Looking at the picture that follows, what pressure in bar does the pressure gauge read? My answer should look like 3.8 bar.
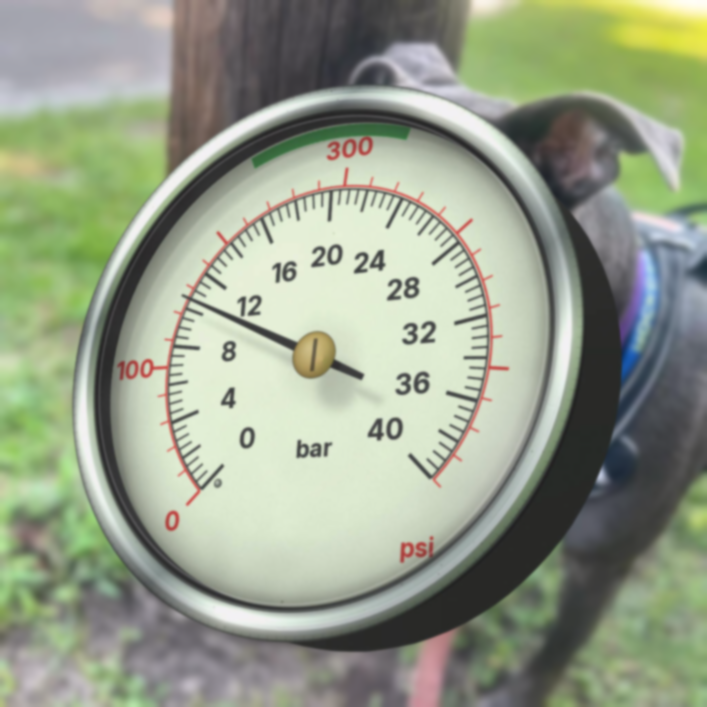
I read 10.5 bar
